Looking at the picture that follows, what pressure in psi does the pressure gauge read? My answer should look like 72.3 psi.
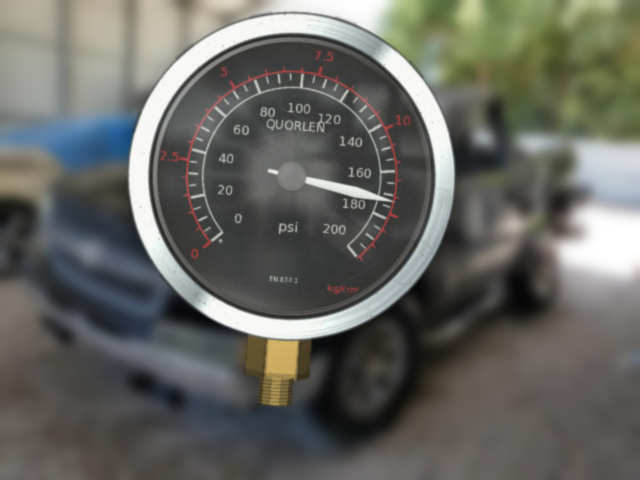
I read 172.5 psi
